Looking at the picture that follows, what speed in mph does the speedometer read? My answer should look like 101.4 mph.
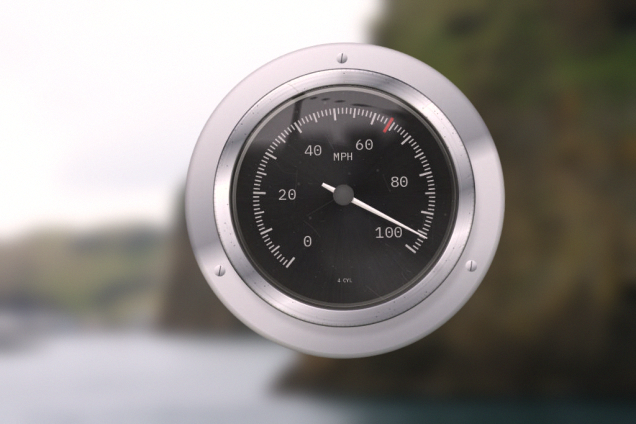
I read 96 mph
